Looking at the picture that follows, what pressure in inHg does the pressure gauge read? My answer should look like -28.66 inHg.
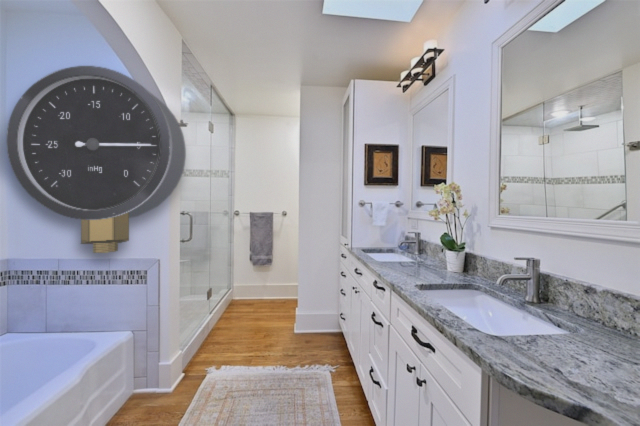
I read -5 inHg
